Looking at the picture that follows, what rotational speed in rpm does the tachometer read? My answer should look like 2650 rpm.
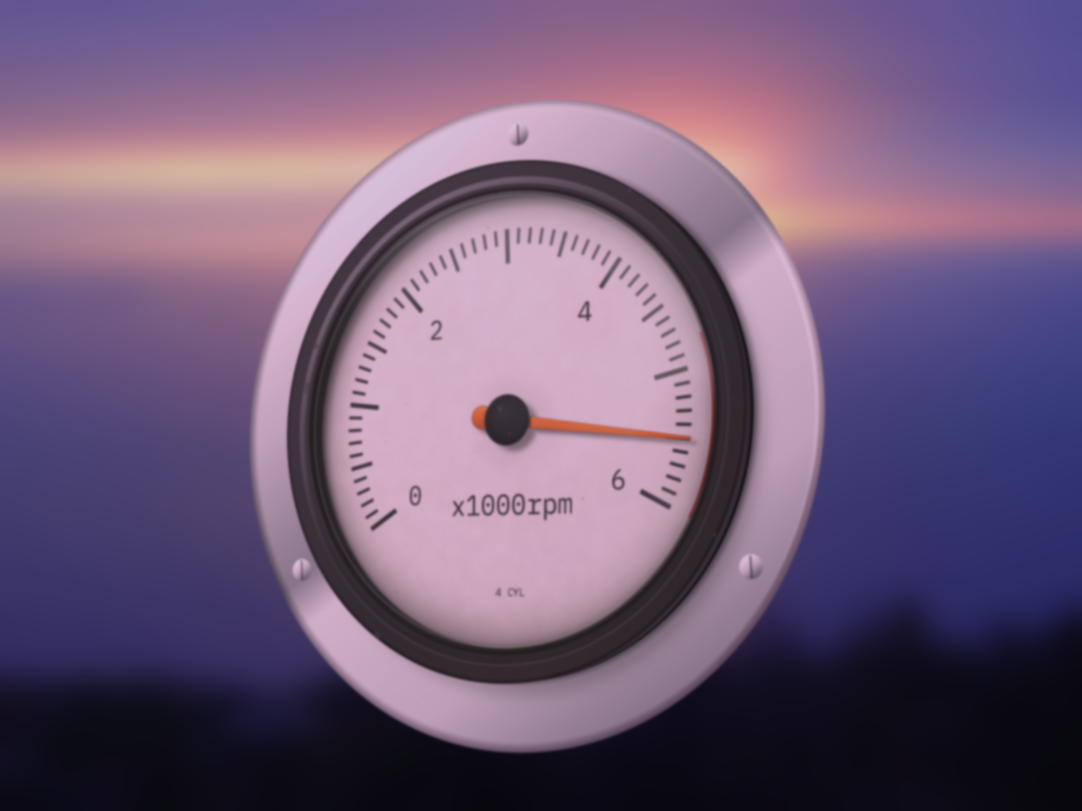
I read 5500 rpm
